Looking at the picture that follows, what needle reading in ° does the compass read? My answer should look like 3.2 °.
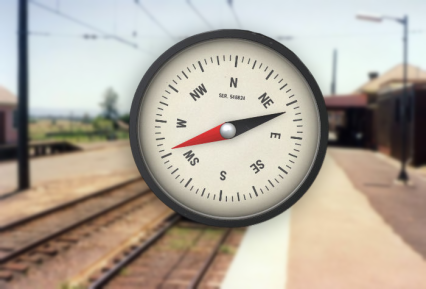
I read 245 °
